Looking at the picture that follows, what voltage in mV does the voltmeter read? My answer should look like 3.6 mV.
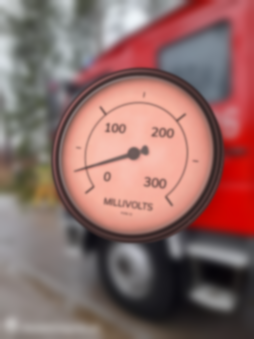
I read 25 mV
